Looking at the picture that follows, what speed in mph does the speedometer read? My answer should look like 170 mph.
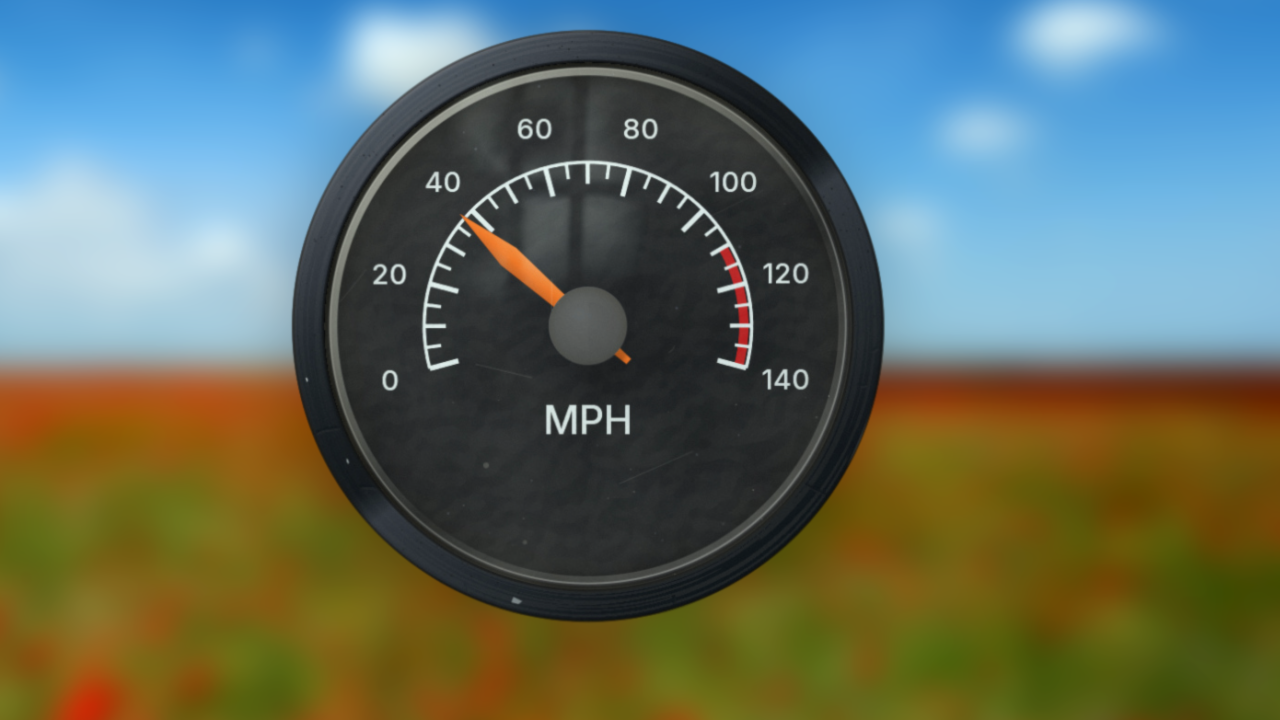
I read 37.5 mph
